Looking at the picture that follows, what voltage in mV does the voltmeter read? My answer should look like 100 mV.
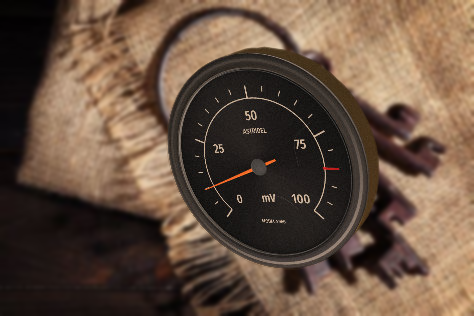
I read 10 mV
